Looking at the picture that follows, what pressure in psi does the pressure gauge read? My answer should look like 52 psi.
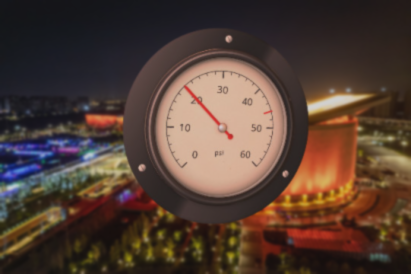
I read 20 psi
